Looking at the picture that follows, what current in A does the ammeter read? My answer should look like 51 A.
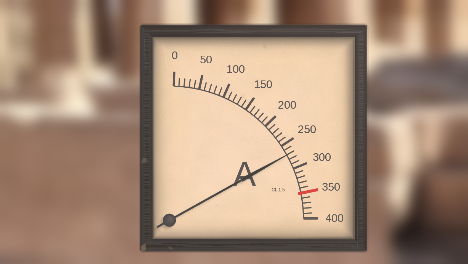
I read 270 A
